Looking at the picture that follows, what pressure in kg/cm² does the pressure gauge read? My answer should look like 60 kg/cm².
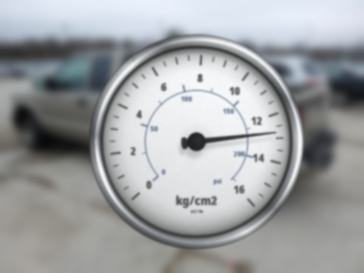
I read 12.75 kg/cm²
